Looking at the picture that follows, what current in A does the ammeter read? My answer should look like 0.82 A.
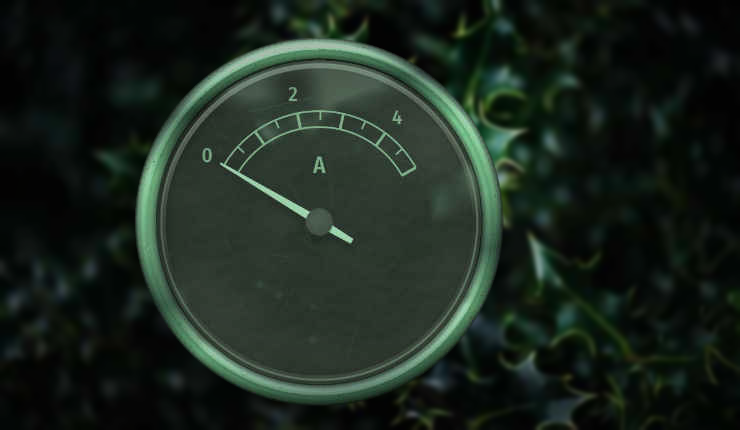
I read 0 A
